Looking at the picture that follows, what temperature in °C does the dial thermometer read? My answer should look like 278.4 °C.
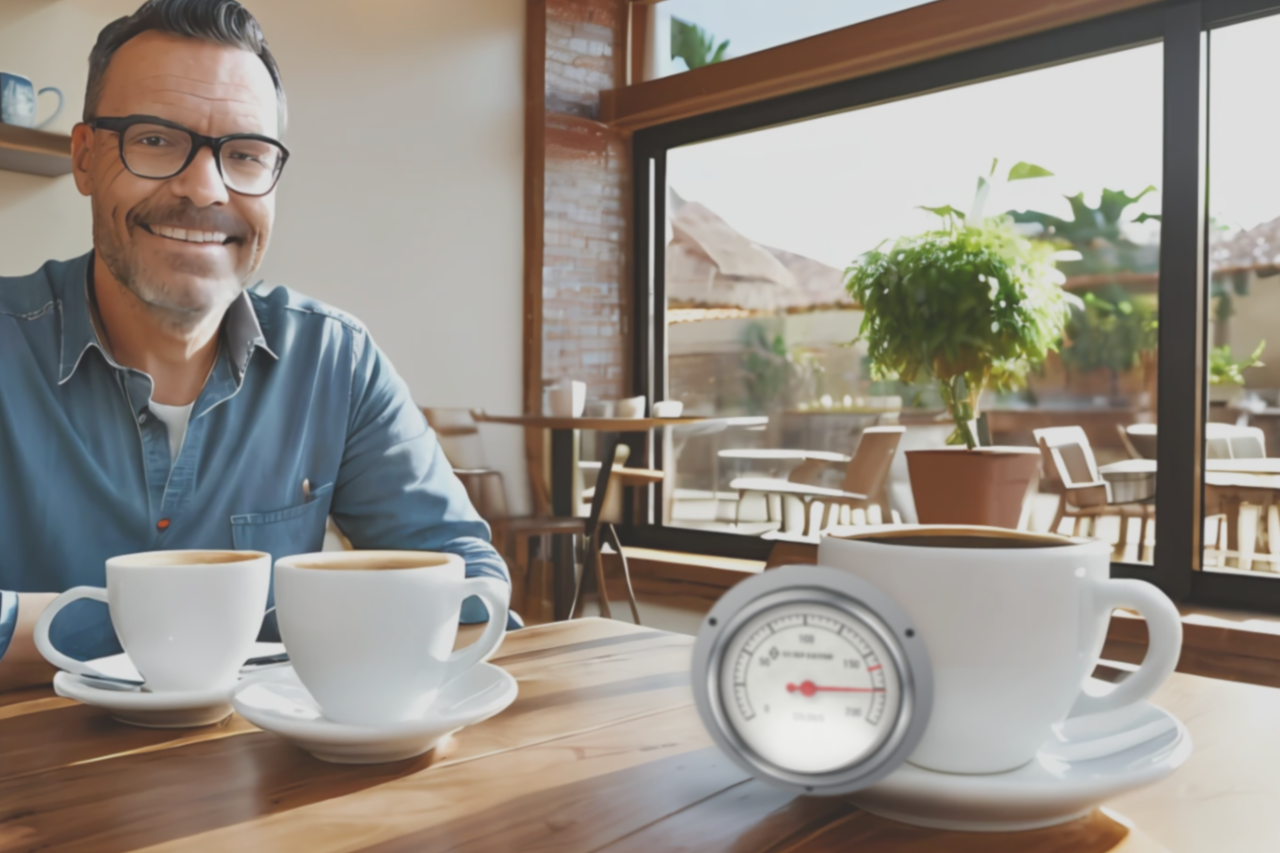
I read 175 °C
